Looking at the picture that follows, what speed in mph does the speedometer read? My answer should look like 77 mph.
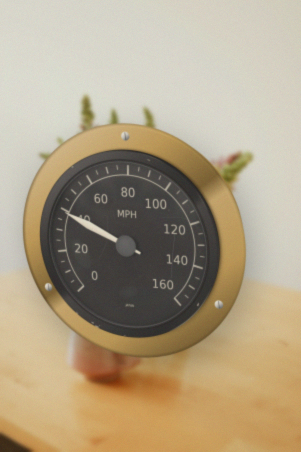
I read 40 mph
